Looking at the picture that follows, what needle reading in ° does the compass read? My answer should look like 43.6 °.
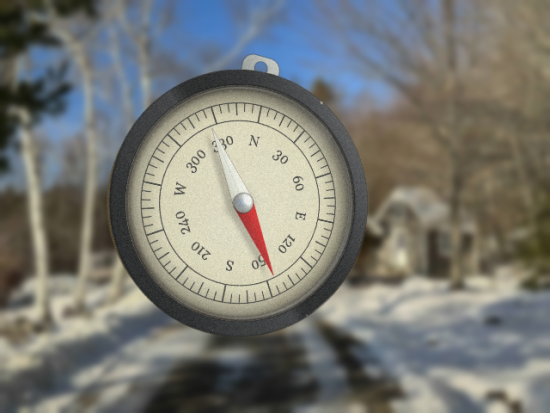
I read 145 °
